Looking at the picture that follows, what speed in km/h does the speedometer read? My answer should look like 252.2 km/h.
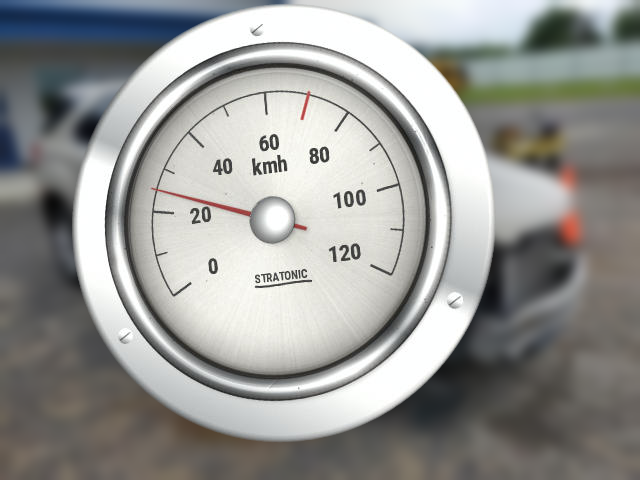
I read 25 km/h
